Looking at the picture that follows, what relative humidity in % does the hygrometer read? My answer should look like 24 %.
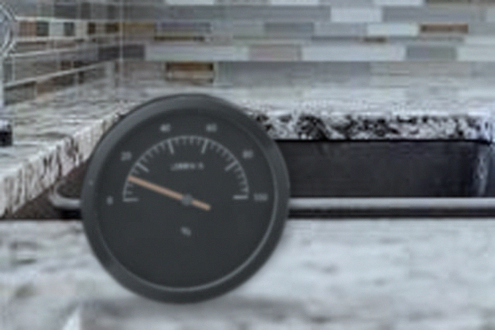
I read 12 %
